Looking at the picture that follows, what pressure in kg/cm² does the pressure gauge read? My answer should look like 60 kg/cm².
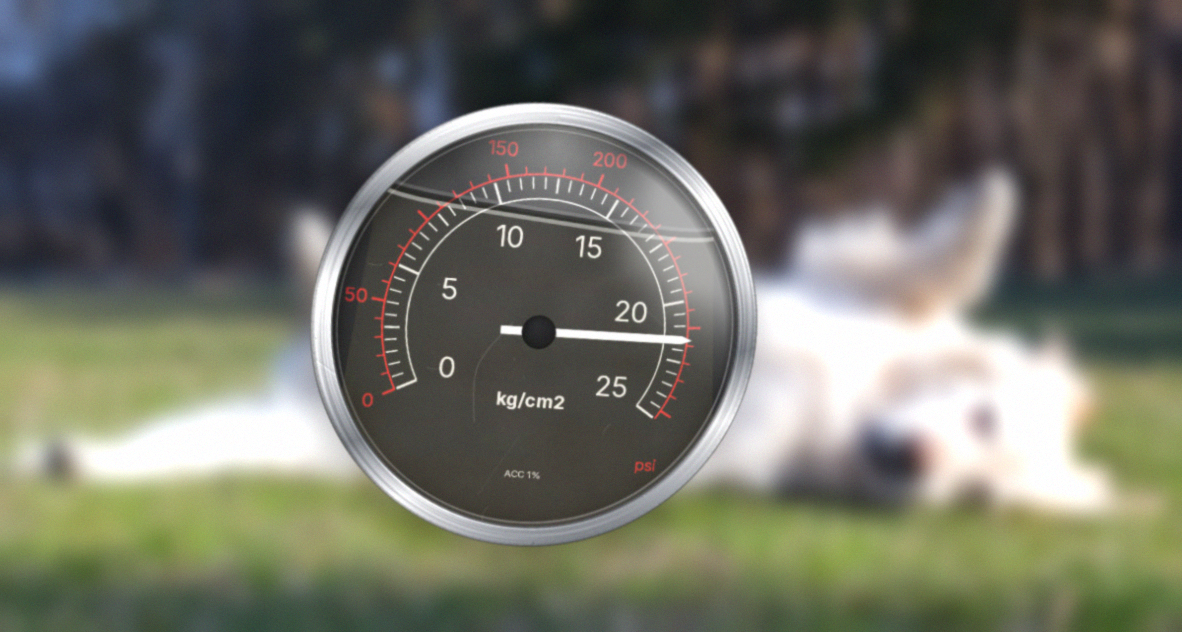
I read 21.5 kg/cm²
